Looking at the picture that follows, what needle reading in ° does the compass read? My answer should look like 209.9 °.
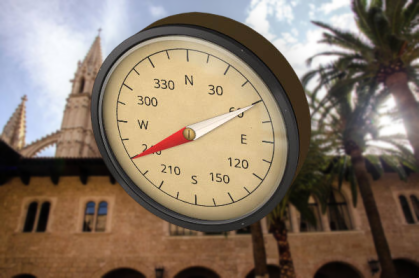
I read 240 °
